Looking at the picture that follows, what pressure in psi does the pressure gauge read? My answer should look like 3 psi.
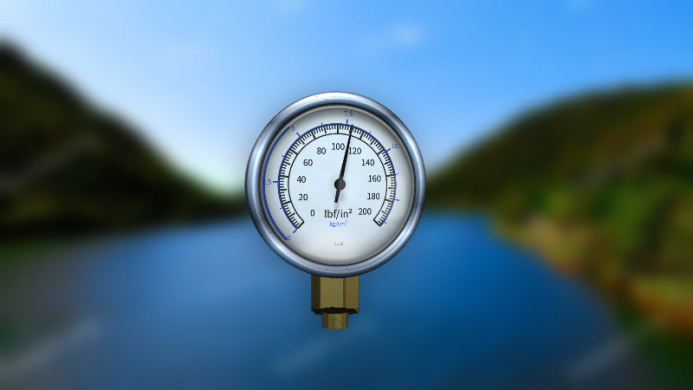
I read 110 psi
